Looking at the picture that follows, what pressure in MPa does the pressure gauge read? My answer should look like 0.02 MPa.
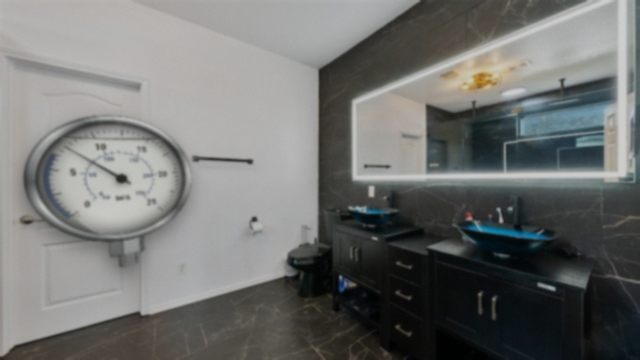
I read 7.5 MPa
